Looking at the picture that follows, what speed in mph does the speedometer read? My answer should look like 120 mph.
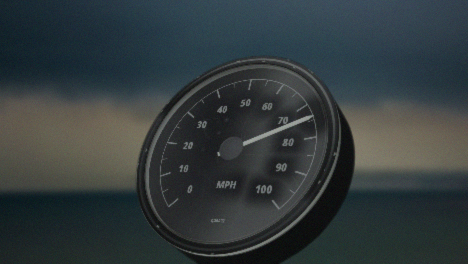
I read 75 mph
